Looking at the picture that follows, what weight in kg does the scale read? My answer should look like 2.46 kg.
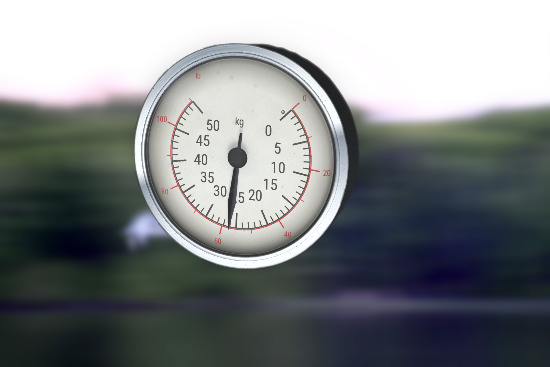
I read 26 kg
